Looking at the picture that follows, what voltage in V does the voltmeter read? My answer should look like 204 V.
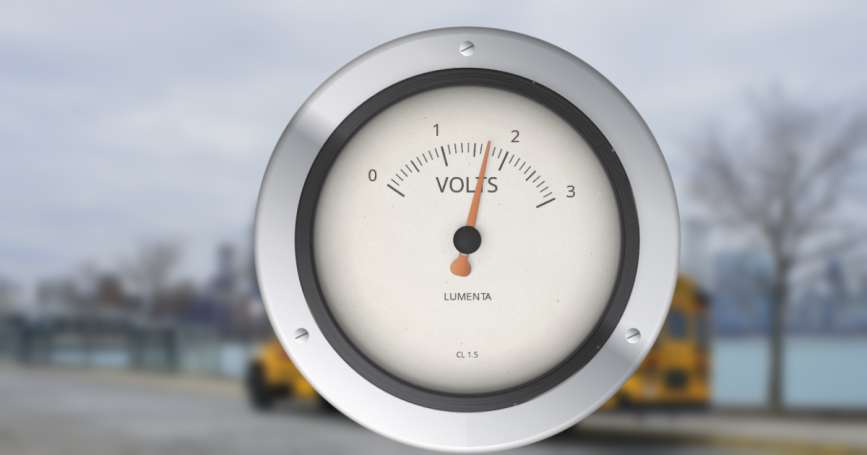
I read 1.7 V
